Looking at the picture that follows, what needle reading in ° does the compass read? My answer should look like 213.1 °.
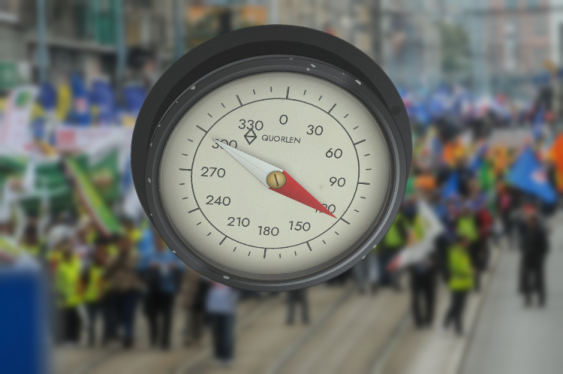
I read 120 °
